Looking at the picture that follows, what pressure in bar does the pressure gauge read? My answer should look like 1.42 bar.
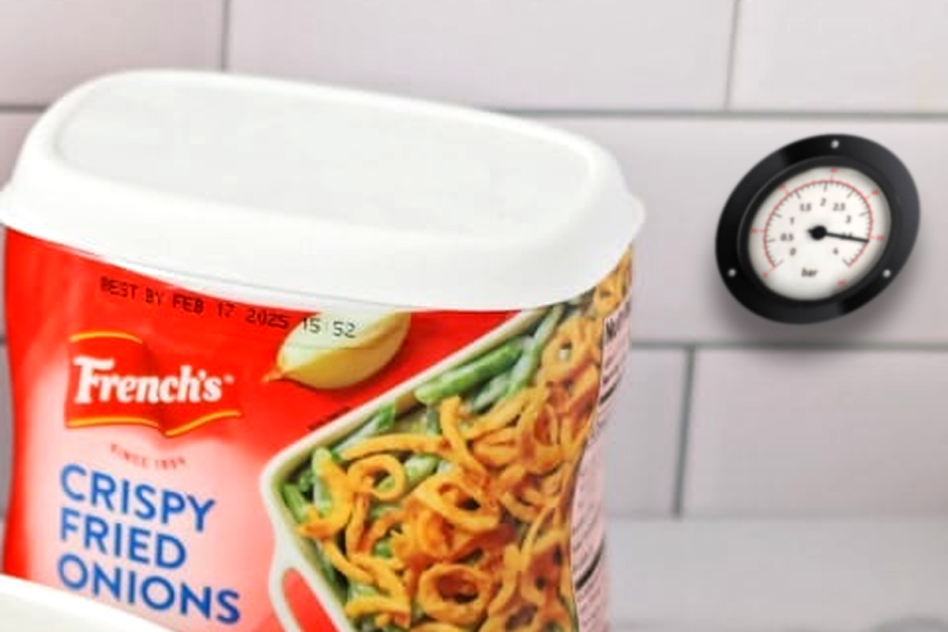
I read 3.5 bar
